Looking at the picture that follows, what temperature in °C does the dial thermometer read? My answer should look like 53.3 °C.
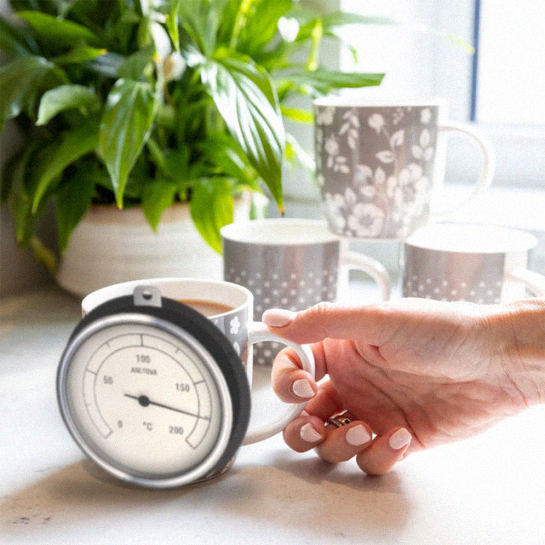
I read 175 °C
